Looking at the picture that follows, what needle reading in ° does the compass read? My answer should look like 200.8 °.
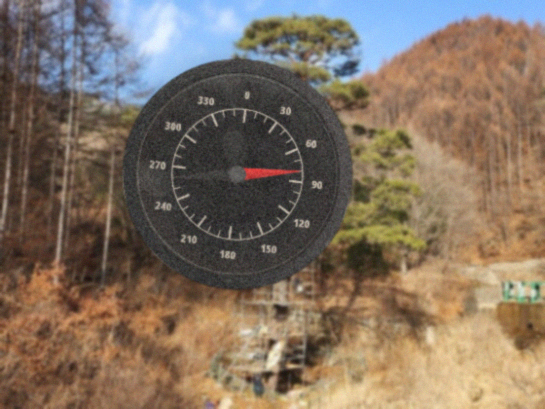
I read 80 °
